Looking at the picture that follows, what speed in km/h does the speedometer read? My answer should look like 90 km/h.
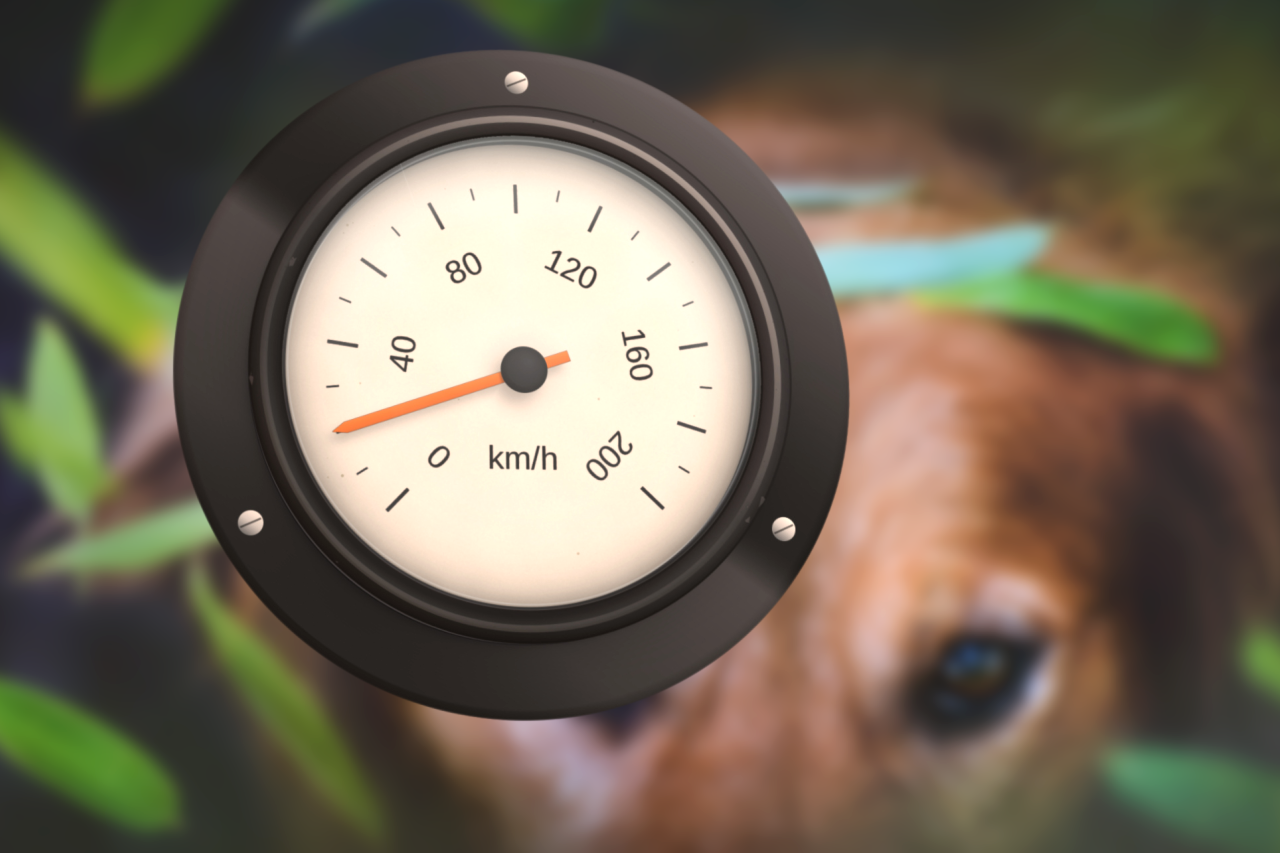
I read 20 km/h
